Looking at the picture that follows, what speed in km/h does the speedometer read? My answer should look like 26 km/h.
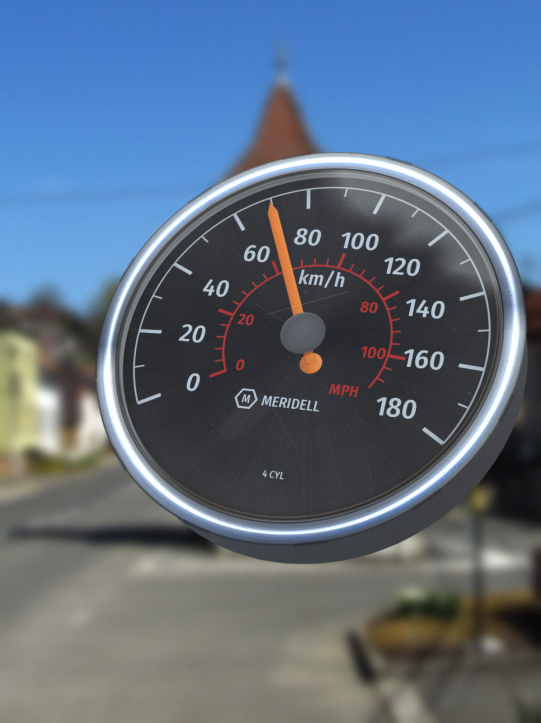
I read 70 km/h
